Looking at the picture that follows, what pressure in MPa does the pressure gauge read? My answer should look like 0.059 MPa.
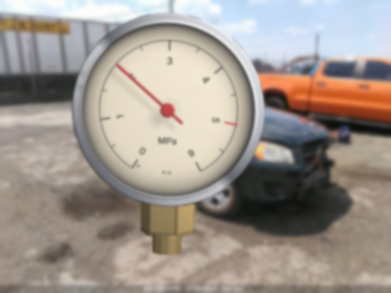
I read 2 MPa
